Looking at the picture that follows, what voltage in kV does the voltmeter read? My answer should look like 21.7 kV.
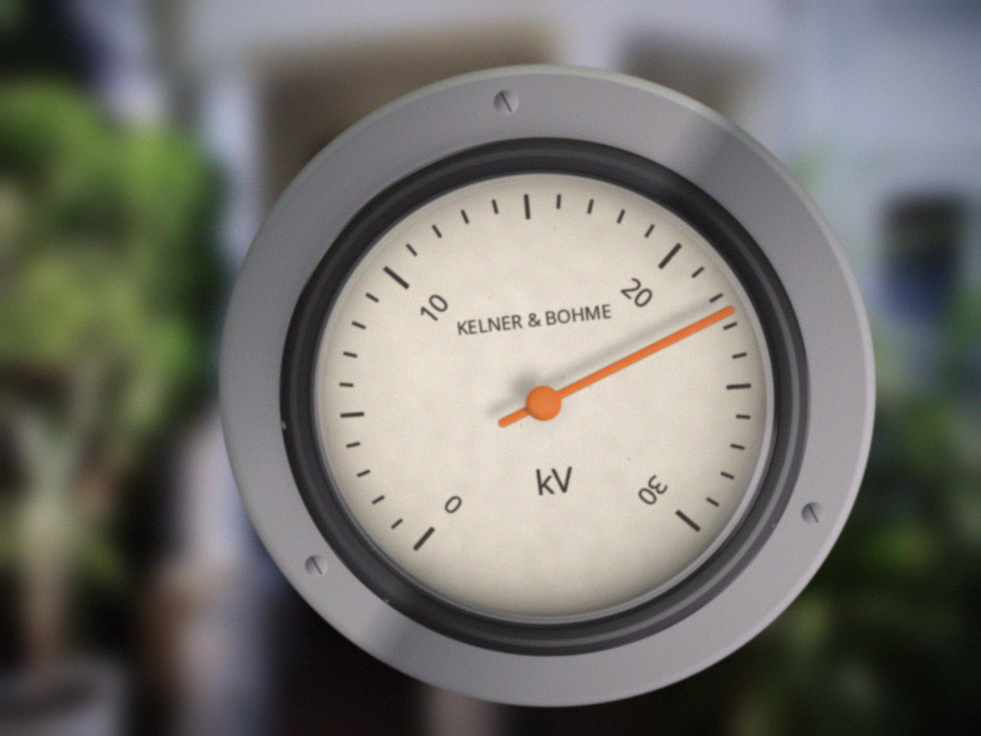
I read 22.5 kV
